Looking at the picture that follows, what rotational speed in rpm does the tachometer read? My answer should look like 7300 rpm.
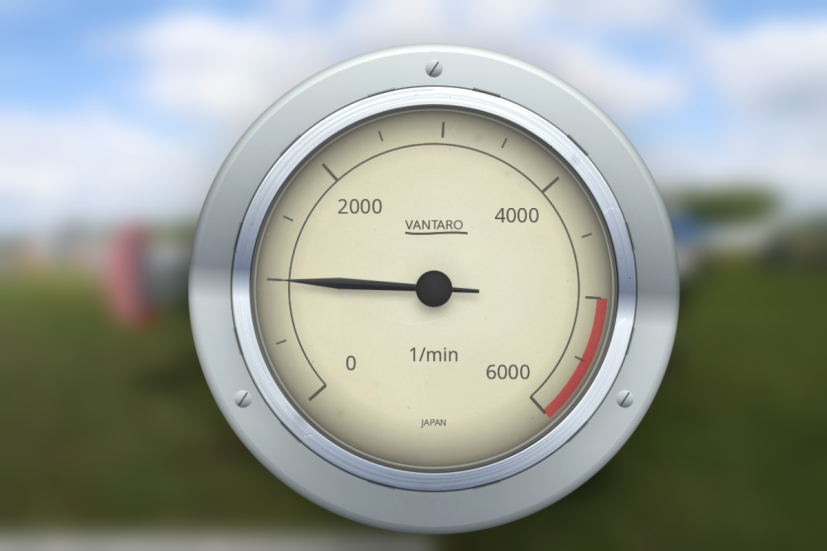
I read 1000 rpm
